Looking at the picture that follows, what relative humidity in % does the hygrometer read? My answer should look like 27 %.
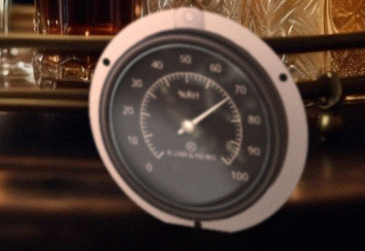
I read 70 %
